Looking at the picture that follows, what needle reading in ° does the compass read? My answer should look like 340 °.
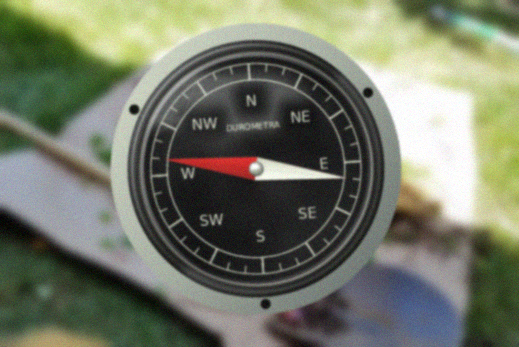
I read 280 °
